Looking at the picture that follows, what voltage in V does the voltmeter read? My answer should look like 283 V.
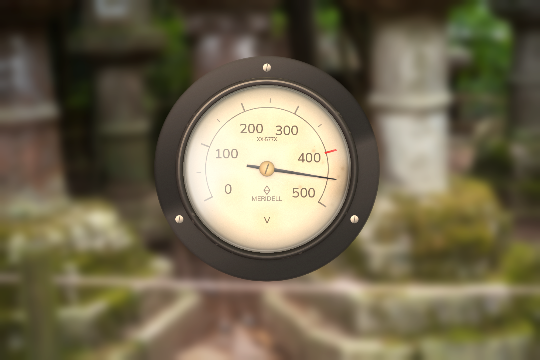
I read 450 V
